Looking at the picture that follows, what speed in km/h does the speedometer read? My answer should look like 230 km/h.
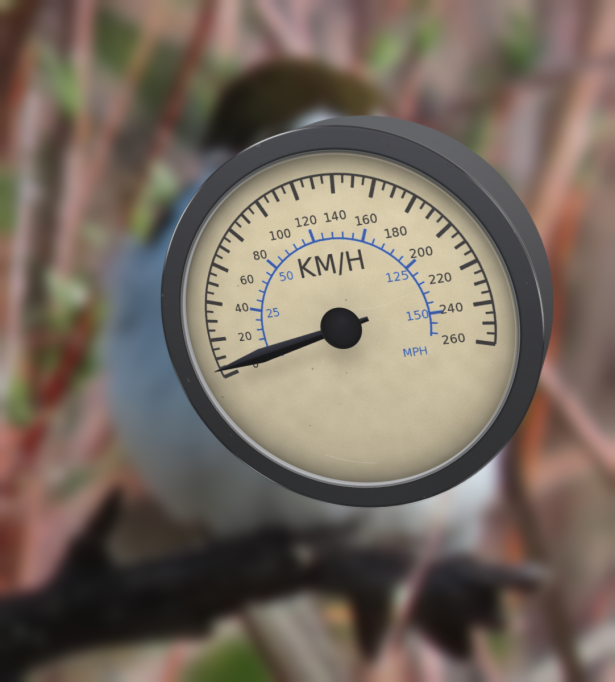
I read 5 km/h
